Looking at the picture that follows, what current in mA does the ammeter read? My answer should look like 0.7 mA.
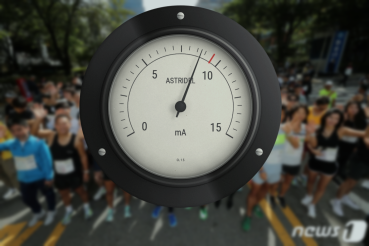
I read 8.75 mA
